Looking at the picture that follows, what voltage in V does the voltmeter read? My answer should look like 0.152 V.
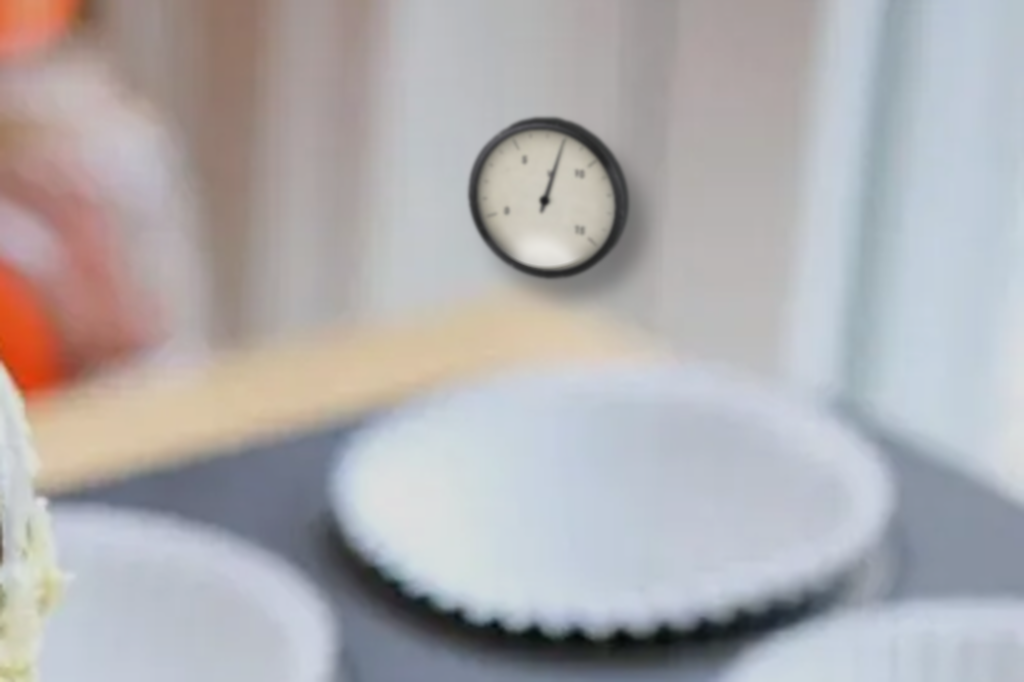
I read 8 V
